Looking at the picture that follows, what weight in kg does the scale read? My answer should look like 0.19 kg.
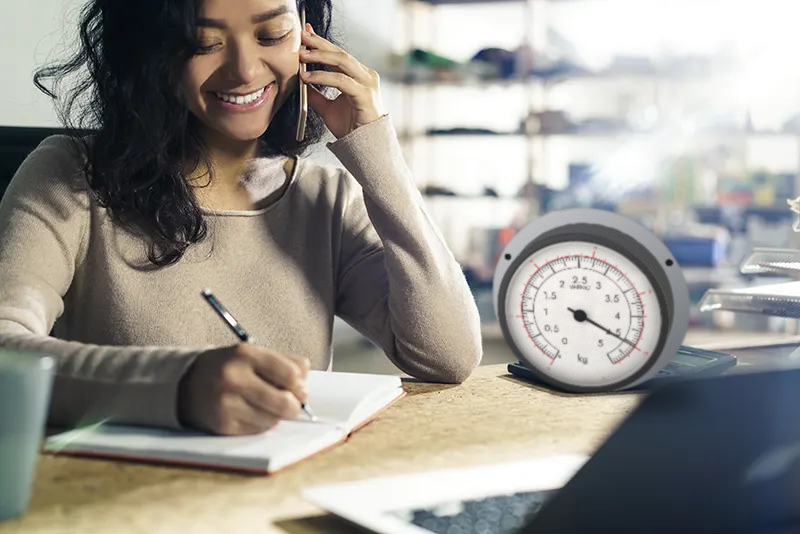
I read 4.5 kg
